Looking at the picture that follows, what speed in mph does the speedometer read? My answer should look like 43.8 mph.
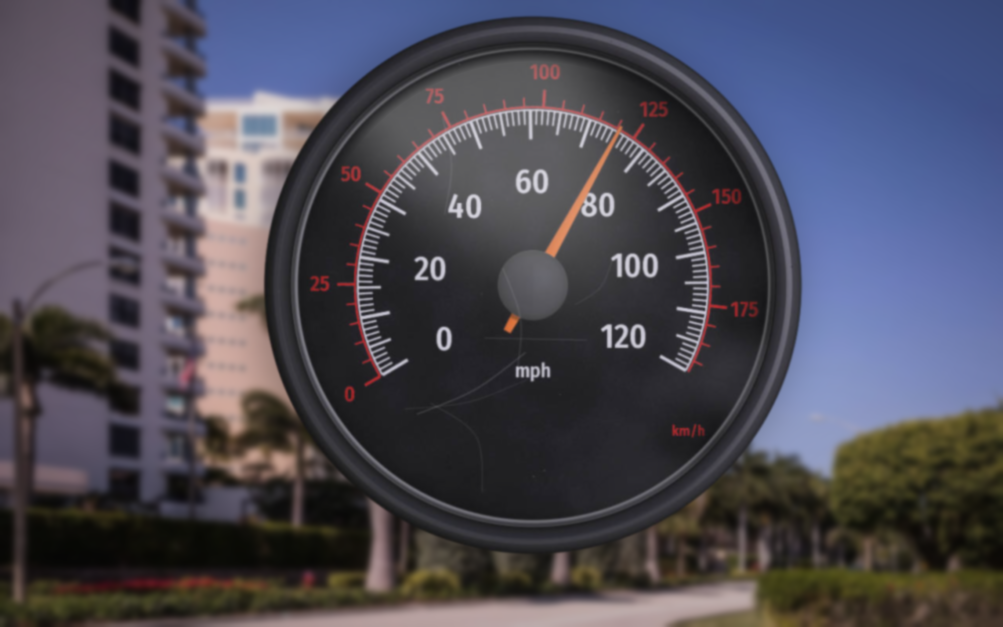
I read 75 mph
